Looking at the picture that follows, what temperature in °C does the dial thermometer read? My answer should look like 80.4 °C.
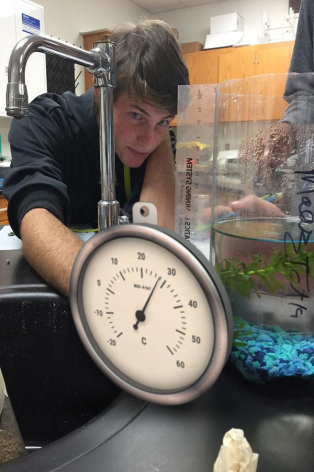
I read 28 °C
